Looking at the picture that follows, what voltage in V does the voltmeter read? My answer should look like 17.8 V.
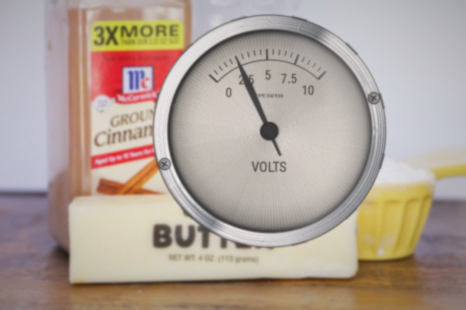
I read 2.5 V
